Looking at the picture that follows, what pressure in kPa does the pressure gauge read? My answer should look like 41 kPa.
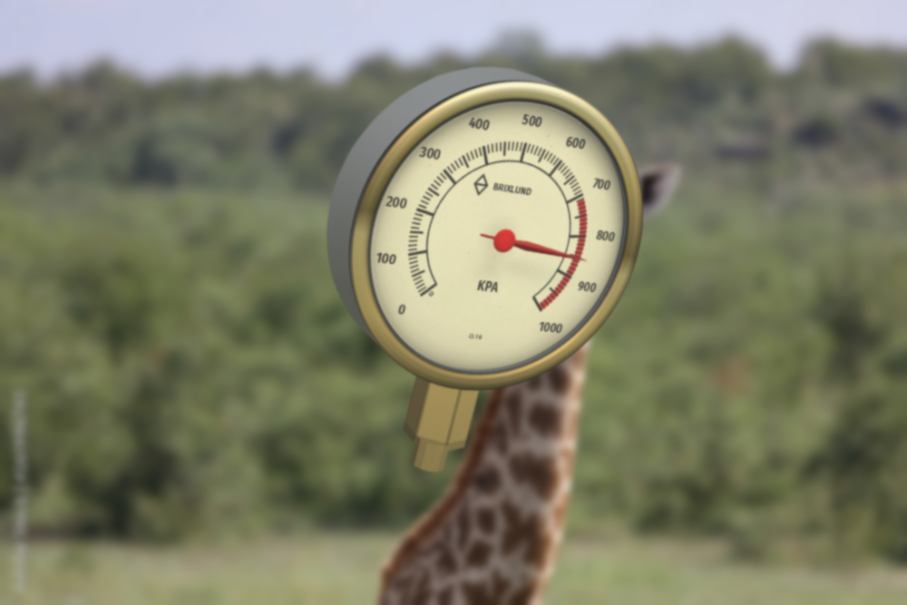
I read 850 kPa
